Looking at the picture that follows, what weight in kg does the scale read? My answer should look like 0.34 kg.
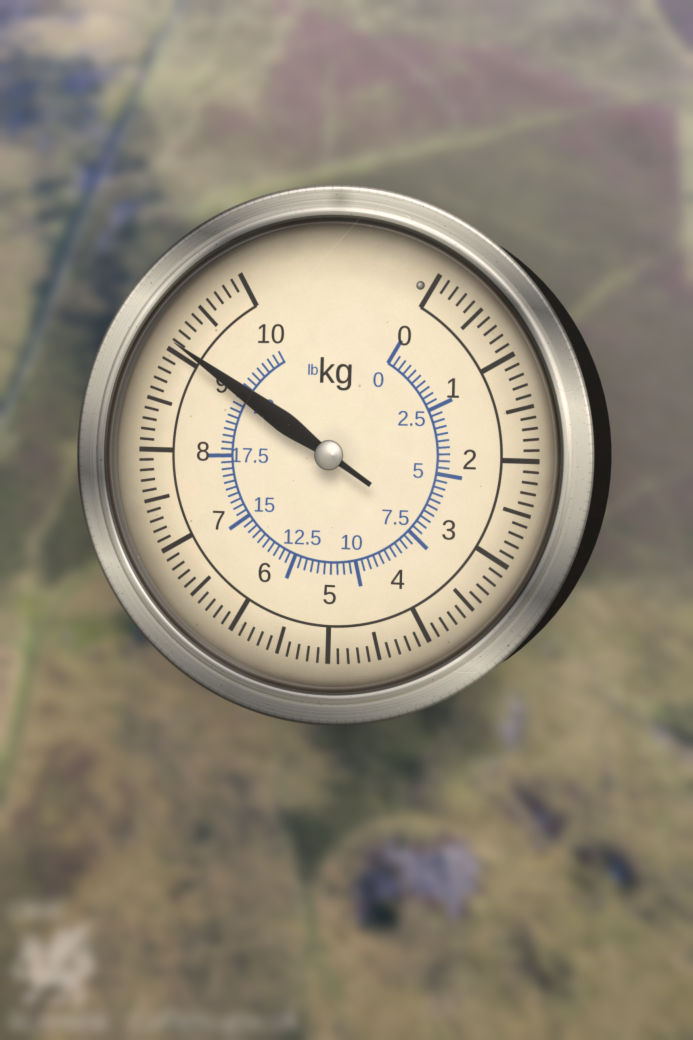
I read 9.1 kg
